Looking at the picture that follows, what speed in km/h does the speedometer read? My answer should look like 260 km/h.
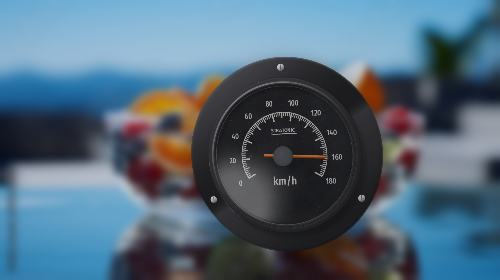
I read 160 km/h
